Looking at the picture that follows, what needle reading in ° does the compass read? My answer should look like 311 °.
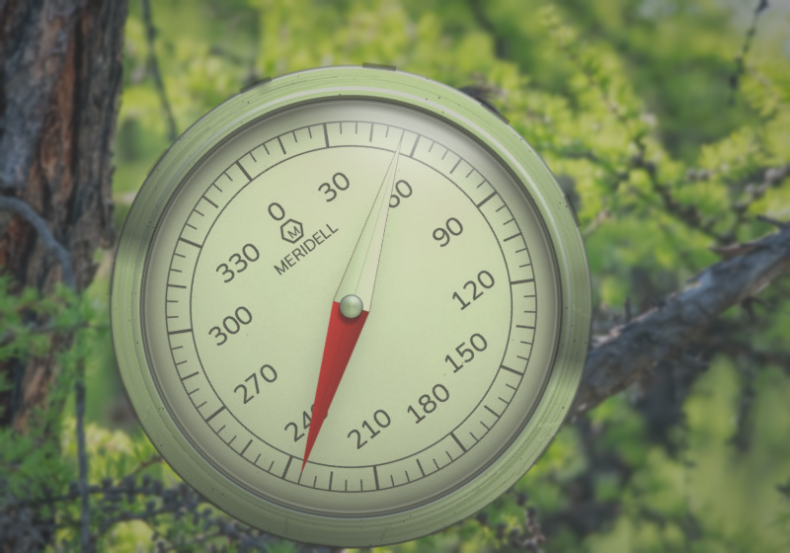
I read 235 °
